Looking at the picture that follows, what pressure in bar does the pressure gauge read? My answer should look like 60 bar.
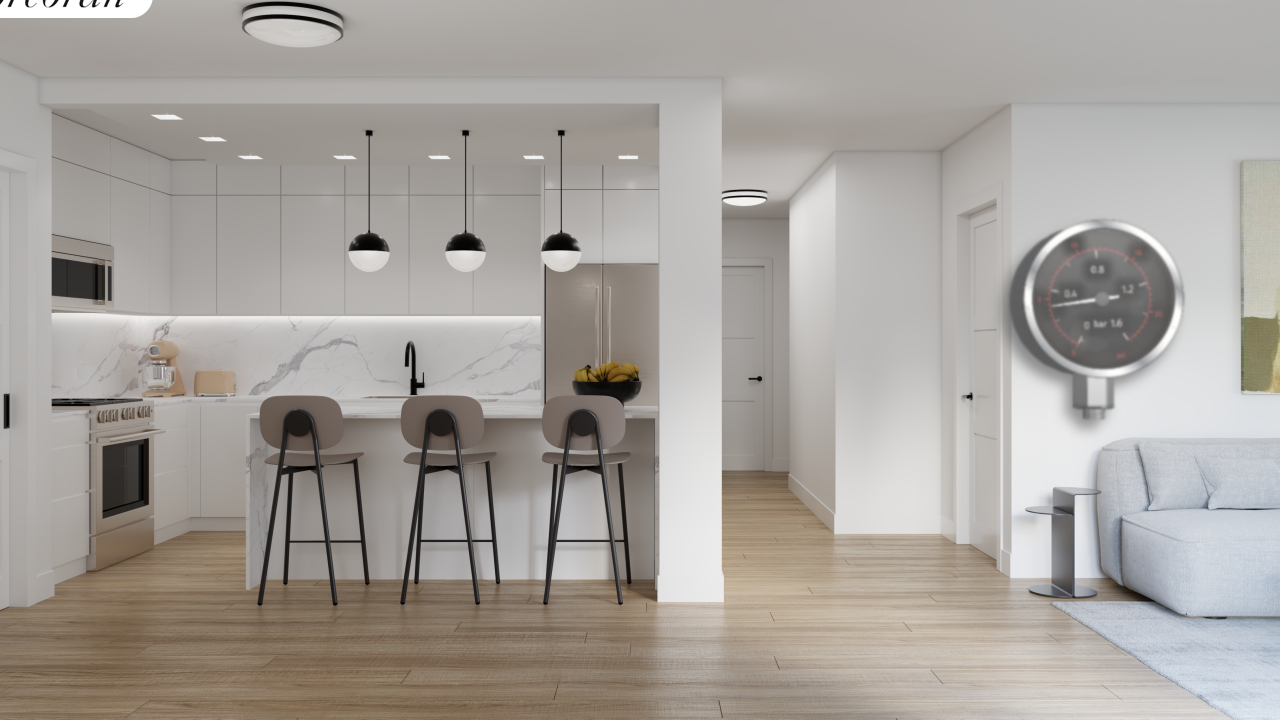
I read 0.3 bar
